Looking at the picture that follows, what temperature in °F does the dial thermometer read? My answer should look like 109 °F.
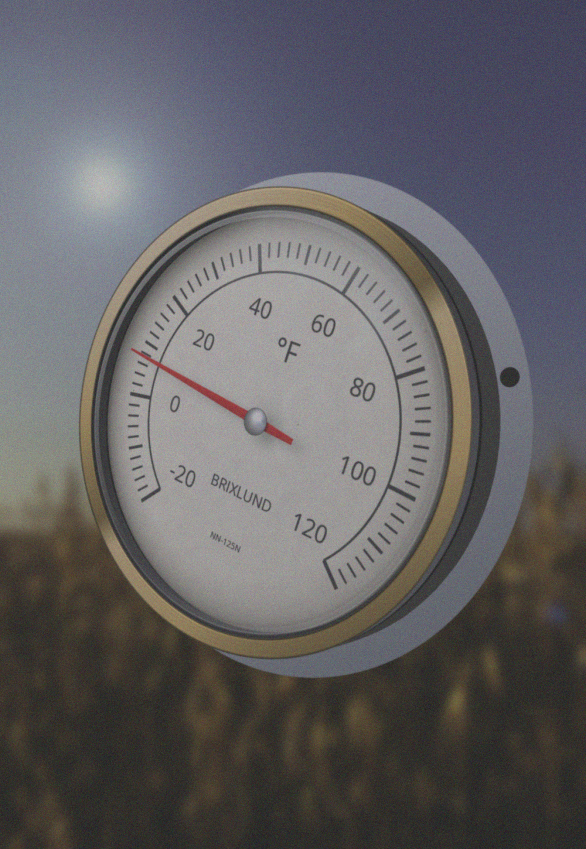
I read 8 °F
